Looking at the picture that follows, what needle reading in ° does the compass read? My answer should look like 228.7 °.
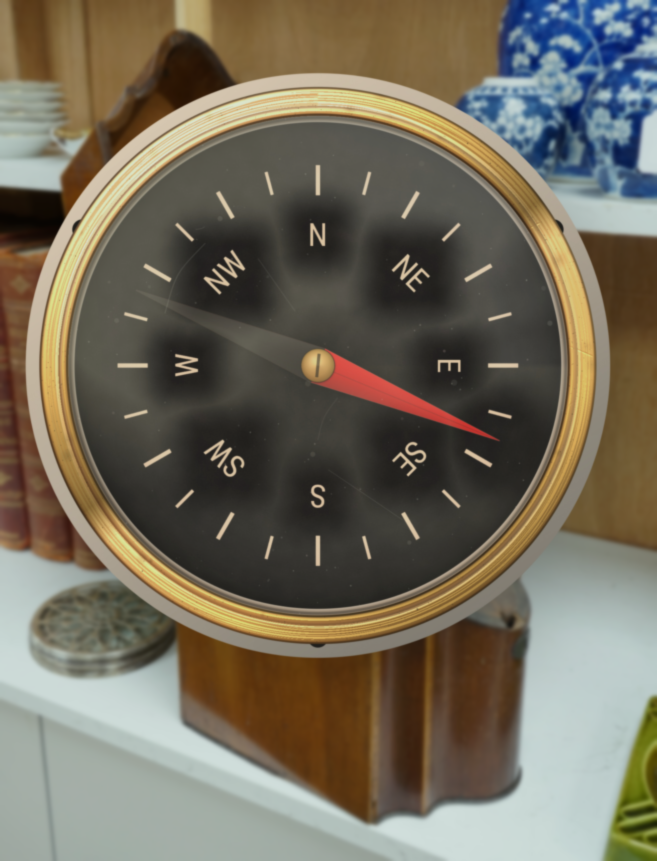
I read 112.5 °
